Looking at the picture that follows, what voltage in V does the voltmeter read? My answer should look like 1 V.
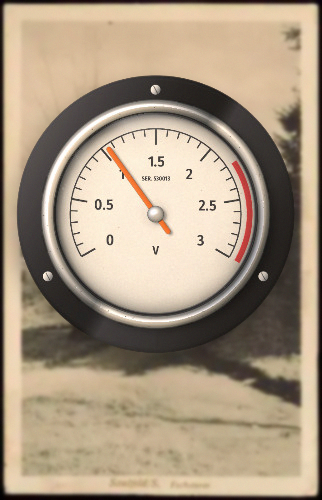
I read 1.05 V
